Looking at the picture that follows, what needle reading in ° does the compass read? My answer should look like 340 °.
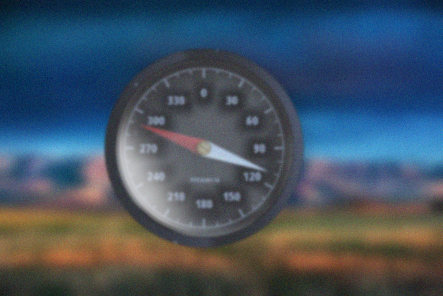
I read 290 °
